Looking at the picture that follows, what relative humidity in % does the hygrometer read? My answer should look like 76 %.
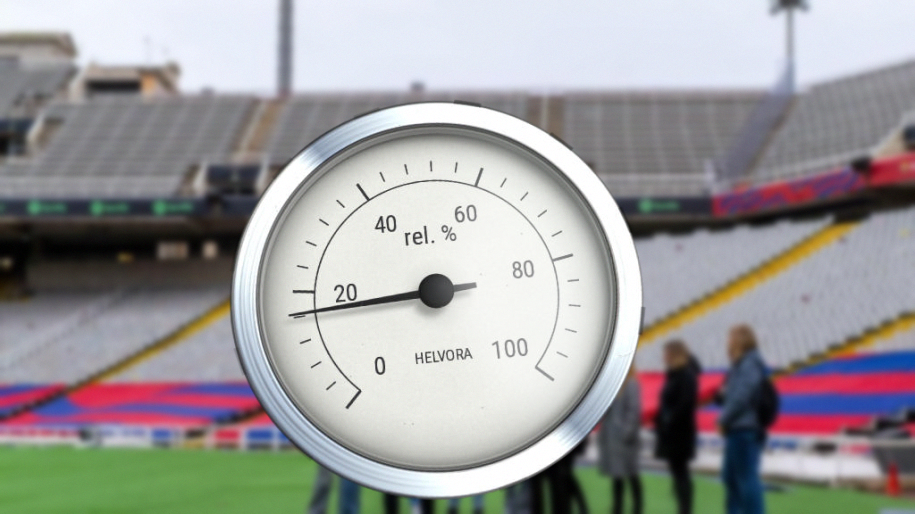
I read 16 %
